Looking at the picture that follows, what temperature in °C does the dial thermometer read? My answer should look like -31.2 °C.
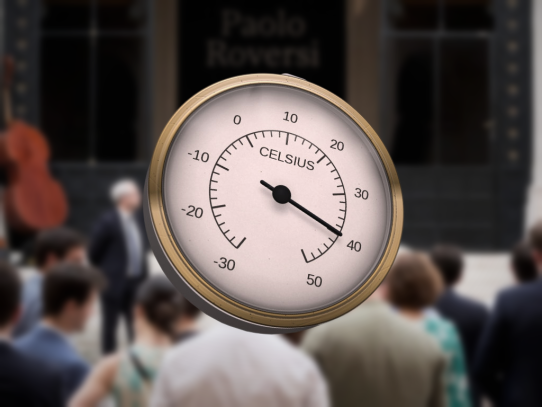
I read 40 °C
